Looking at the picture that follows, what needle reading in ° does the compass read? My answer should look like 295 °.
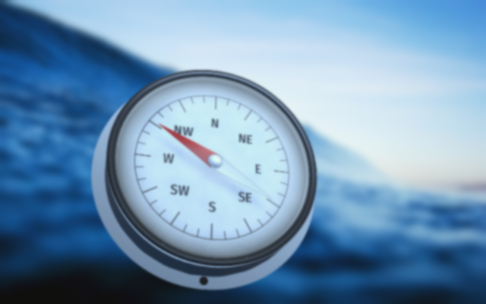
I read 300 °
